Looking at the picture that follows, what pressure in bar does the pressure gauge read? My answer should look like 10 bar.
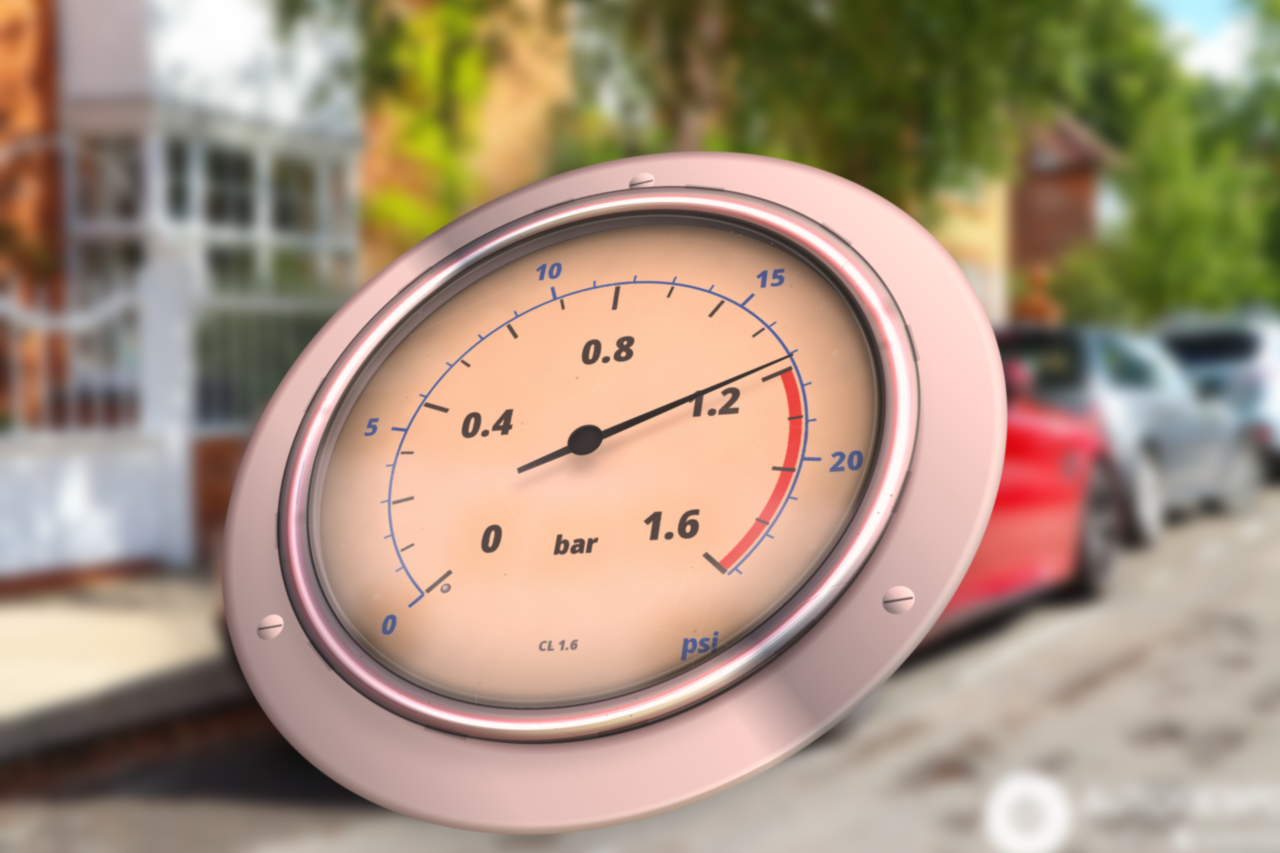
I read 1.2 bar
